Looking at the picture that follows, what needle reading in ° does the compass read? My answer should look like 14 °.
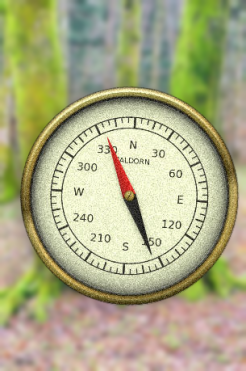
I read 335 °
